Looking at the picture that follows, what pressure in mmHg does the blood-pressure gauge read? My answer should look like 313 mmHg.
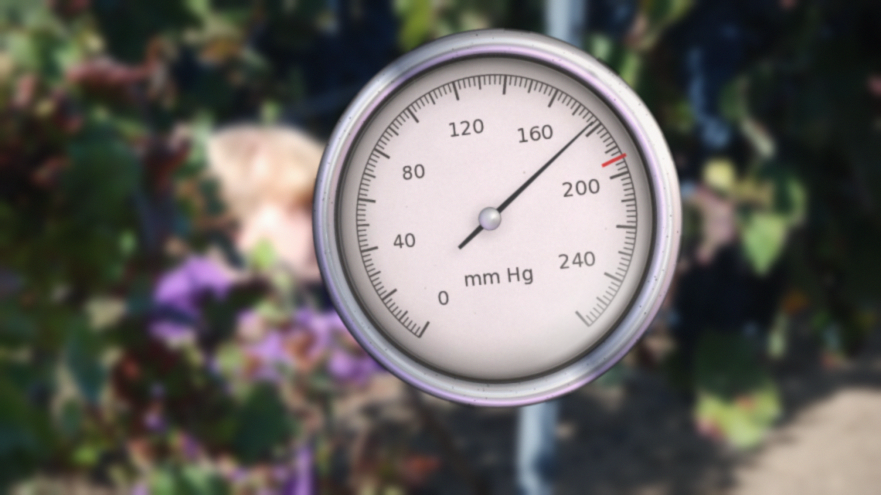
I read 178 mmHg
